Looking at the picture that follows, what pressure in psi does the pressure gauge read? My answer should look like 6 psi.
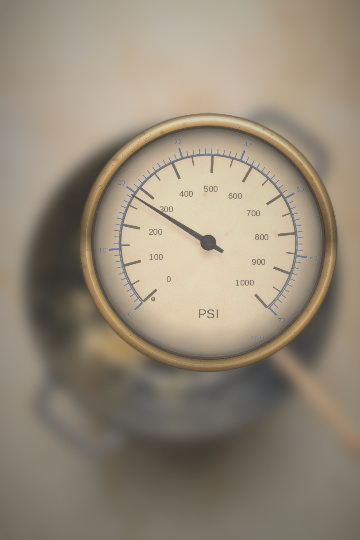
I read 275 psi
